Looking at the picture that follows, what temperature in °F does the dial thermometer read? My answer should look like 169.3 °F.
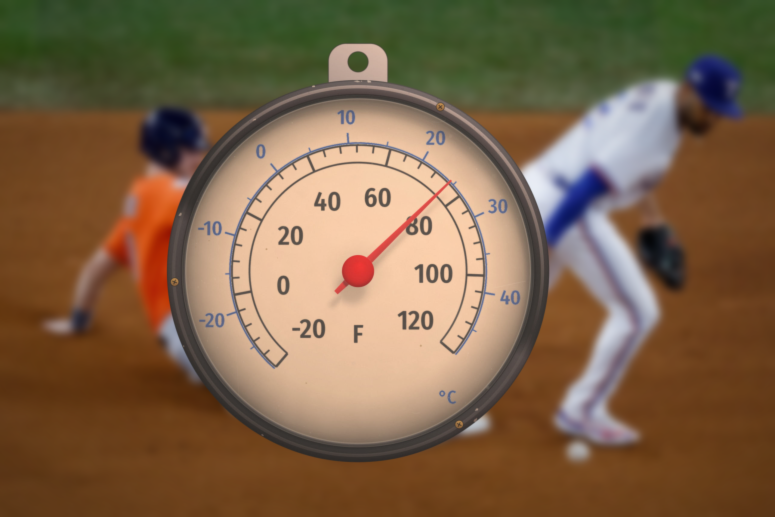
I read 76 °F
